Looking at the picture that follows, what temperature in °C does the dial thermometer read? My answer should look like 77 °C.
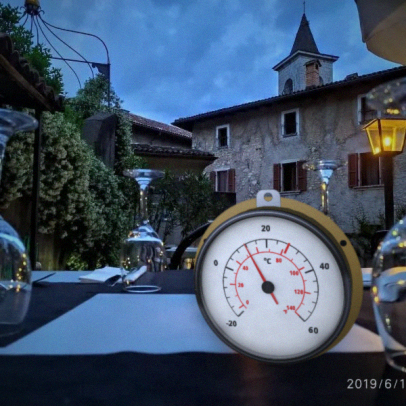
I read 12 °C
